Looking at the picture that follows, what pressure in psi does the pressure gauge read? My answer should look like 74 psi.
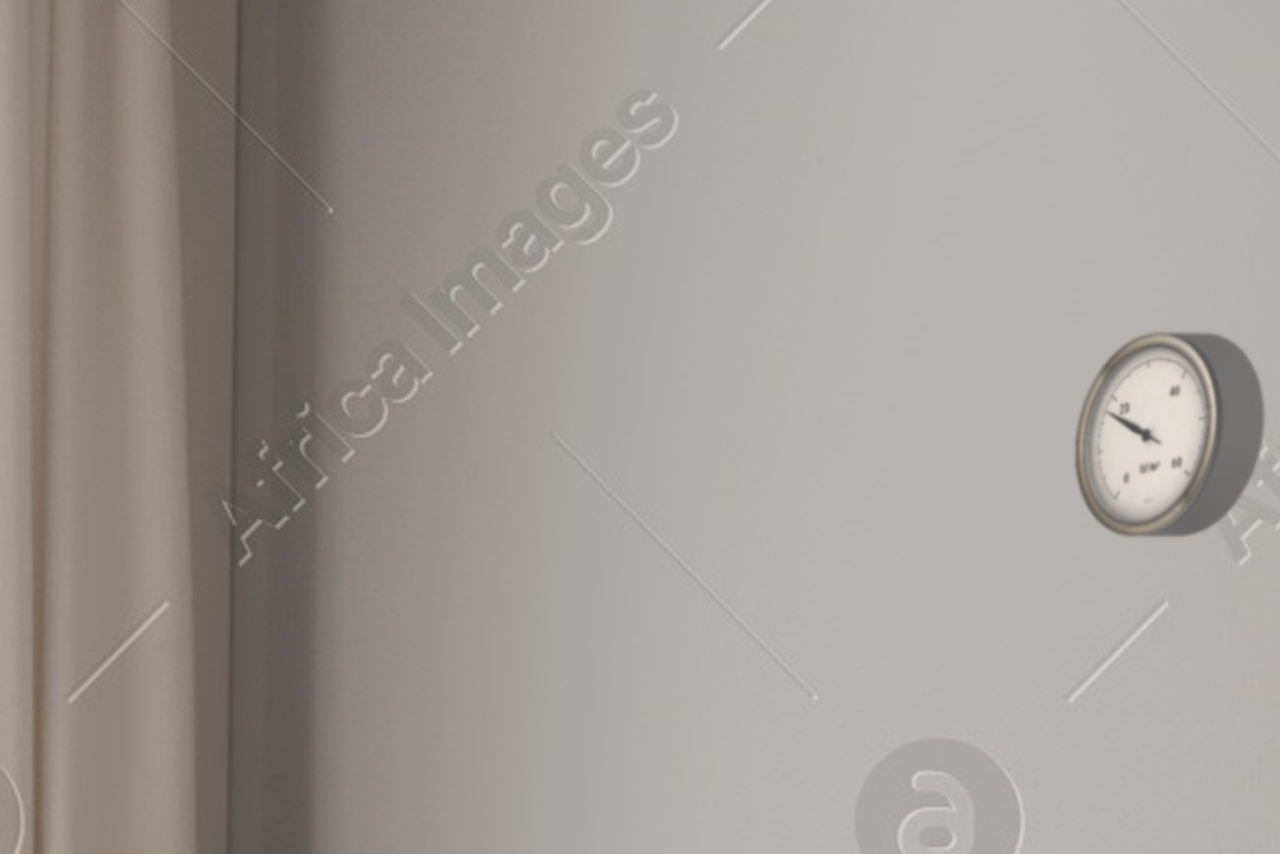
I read 17.5 psi
